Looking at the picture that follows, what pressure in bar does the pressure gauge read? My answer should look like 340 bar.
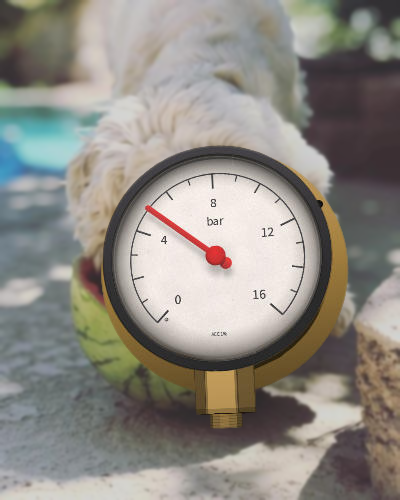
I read 5 bar
